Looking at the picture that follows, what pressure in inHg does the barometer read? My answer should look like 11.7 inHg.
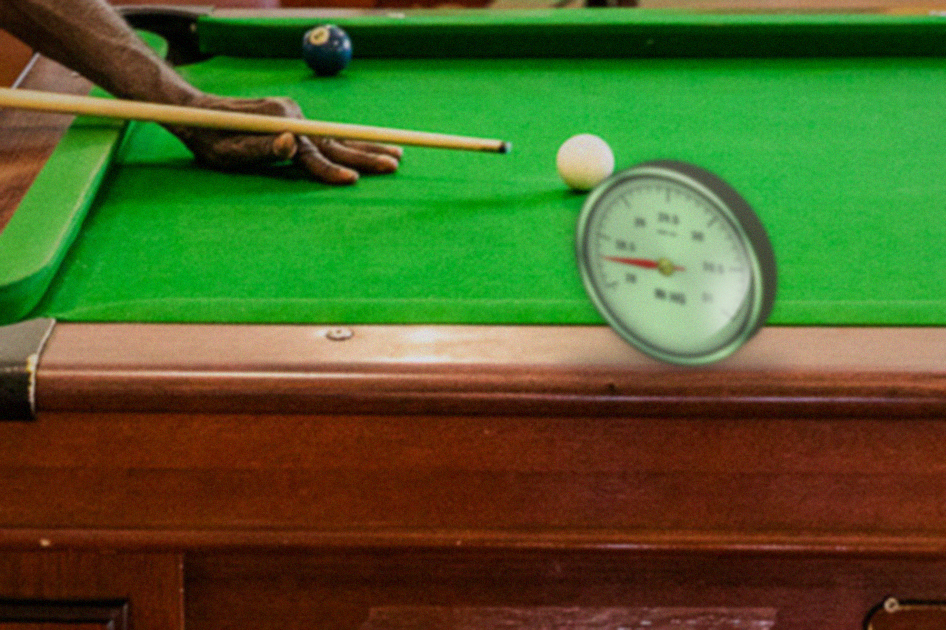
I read 28.3 inHg
